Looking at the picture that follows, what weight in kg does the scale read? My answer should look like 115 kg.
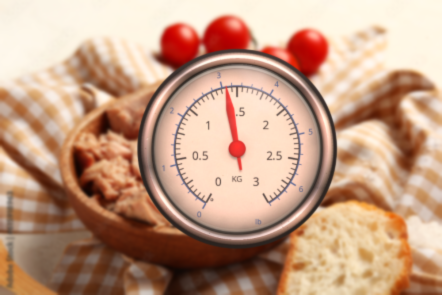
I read 1.4 kg
